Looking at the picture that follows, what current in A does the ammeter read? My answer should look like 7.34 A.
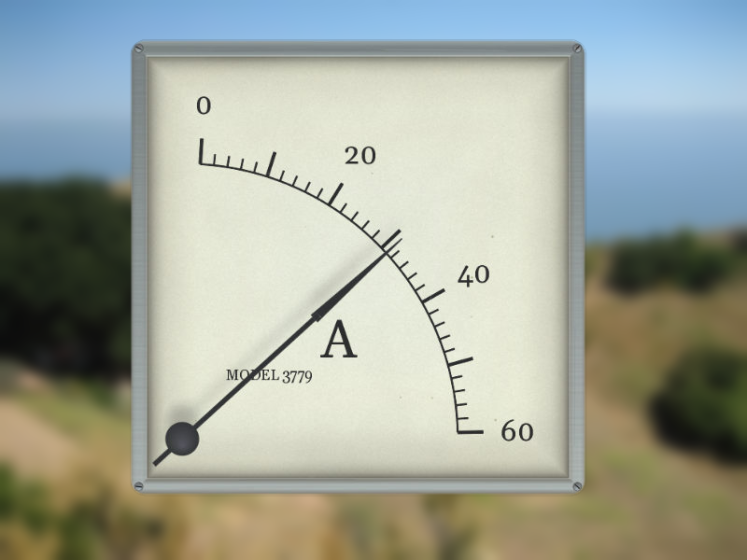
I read 31 A
